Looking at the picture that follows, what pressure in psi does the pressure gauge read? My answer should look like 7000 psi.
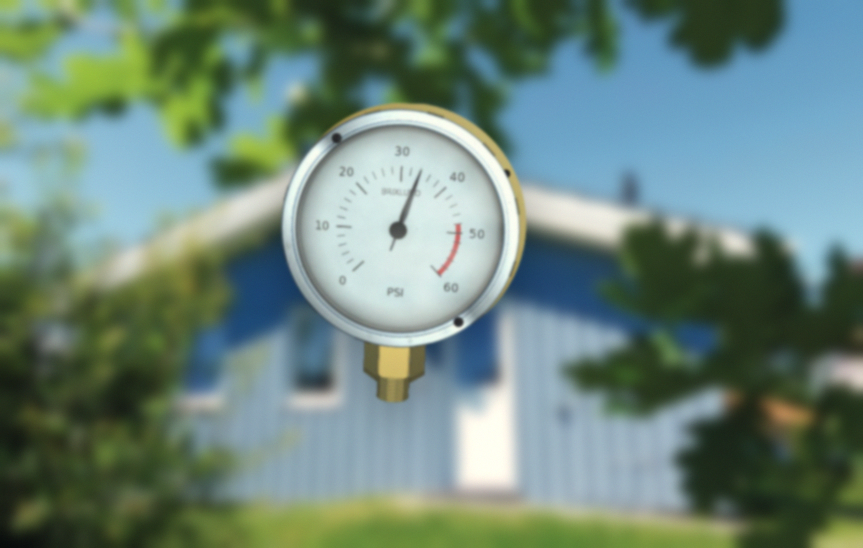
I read 34 psi
